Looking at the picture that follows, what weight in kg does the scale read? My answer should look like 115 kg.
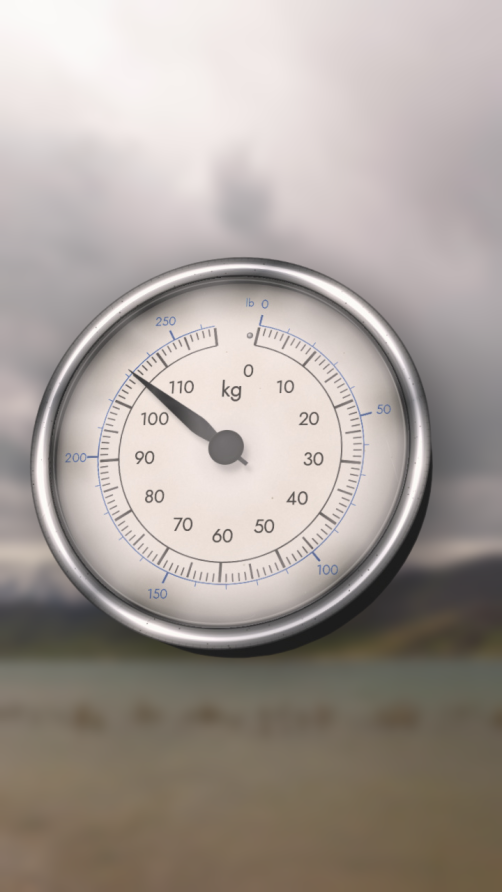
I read 105 kg
